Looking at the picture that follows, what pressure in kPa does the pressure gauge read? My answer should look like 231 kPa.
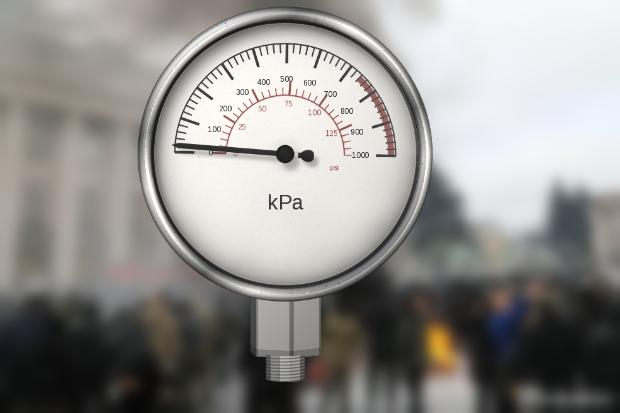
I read 20 kPa
